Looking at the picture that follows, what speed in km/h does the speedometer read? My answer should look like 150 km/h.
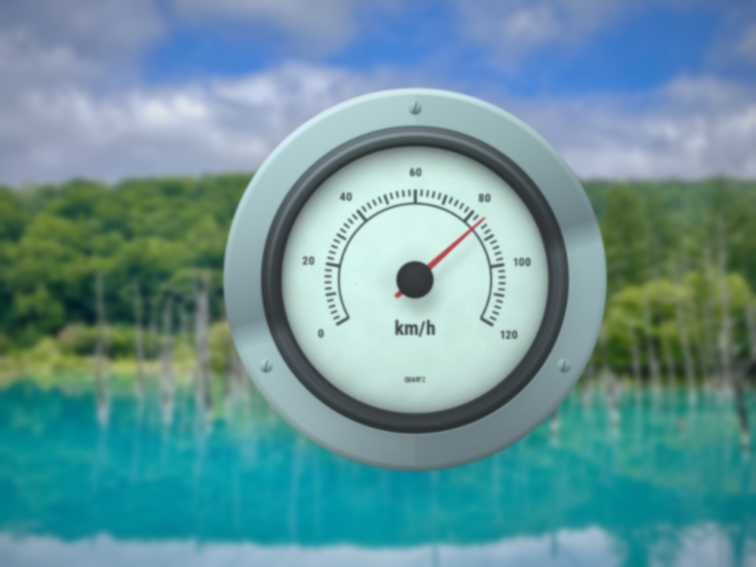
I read 84 km/h
